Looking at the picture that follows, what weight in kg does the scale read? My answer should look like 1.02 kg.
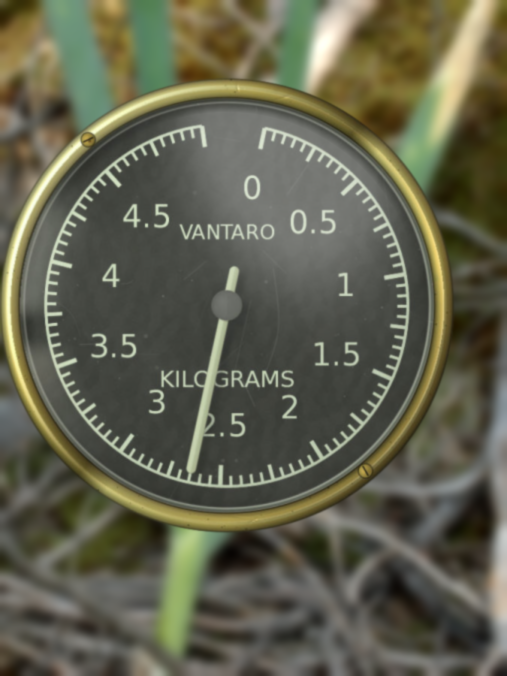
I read 2.65 kg
